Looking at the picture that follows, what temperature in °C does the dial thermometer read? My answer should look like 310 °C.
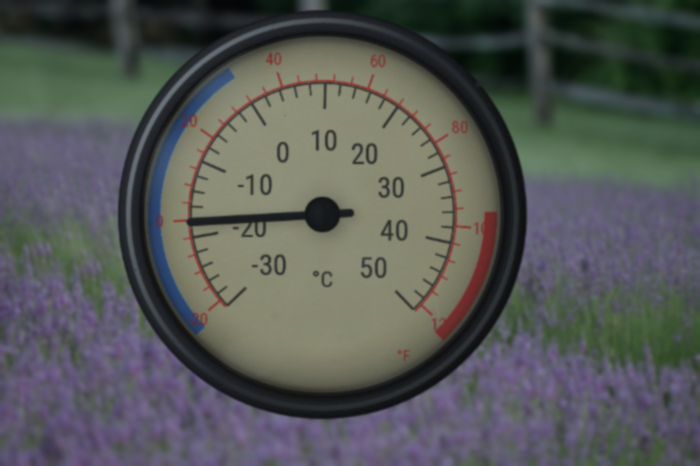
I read -18 °C
